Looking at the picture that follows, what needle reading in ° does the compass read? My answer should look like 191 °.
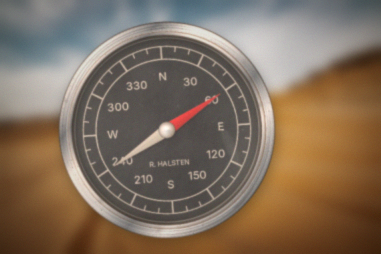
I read 60 °
